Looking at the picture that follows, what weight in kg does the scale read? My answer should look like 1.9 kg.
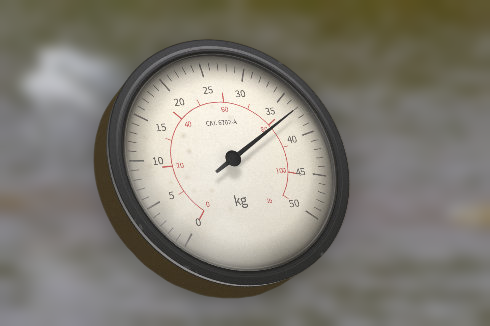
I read 37 kg
